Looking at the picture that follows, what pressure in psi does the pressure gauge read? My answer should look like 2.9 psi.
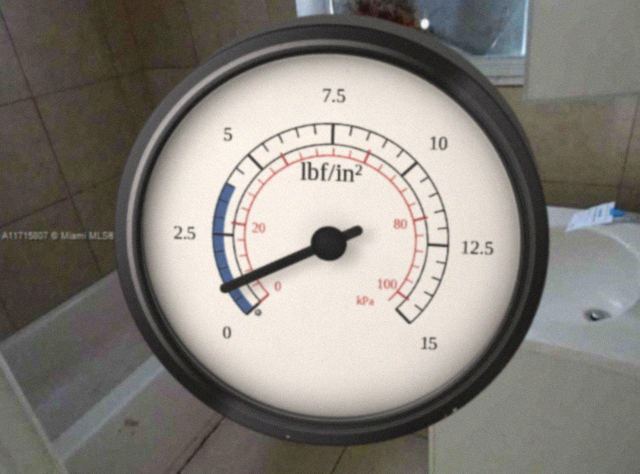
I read 1 psi
